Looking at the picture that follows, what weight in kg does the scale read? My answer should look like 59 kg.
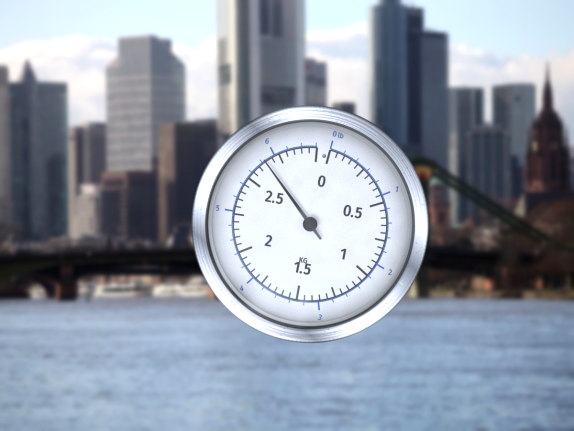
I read 2.65 kg
